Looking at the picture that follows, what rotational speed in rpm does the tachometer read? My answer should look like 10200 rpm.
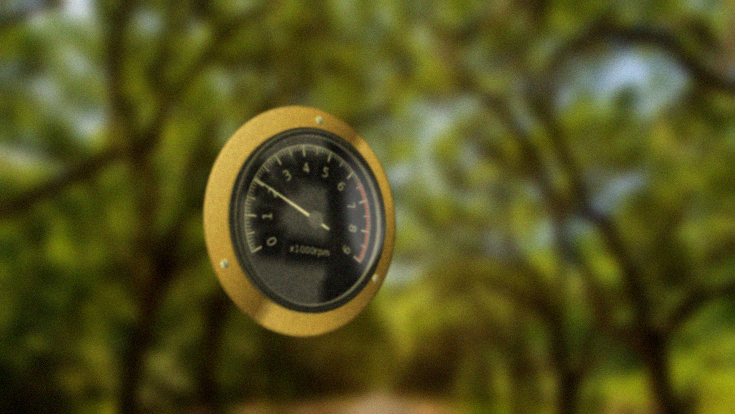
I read 2000 rpm
